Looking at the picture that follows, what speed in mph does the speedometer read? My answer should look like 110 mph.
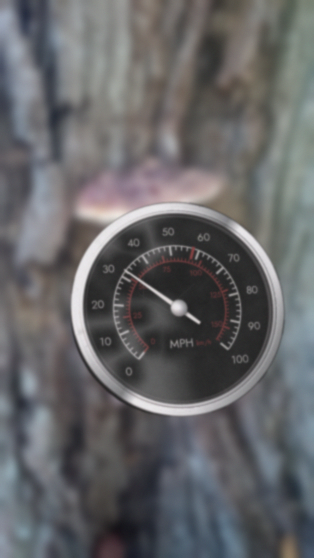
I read 32 mph
